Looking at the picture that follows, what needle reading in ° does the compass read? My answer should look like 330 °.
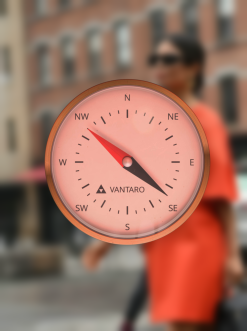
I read 310 °
